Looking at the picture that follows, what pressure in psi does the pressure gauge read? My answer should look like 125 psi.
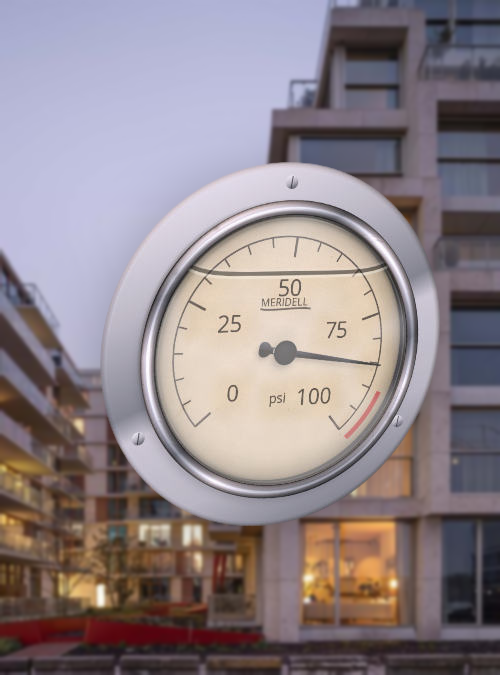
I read 85 psi
